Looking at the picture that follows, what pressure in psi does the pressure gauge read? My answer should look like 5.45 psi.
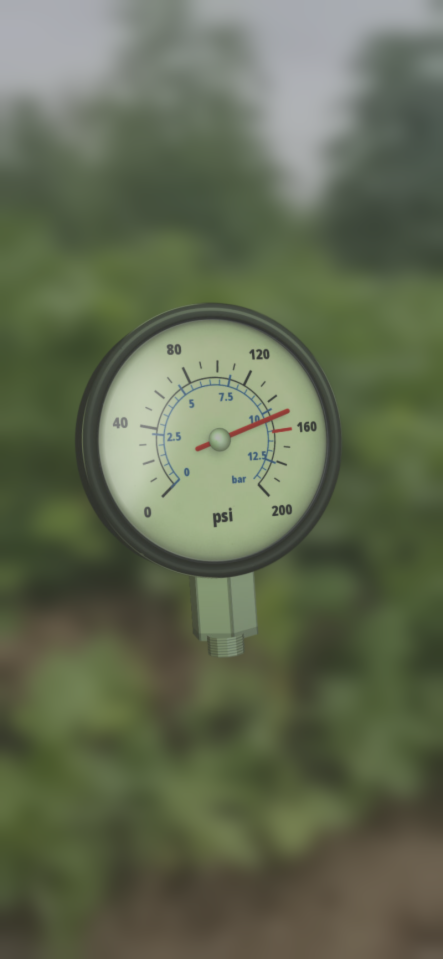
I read 150 psi
